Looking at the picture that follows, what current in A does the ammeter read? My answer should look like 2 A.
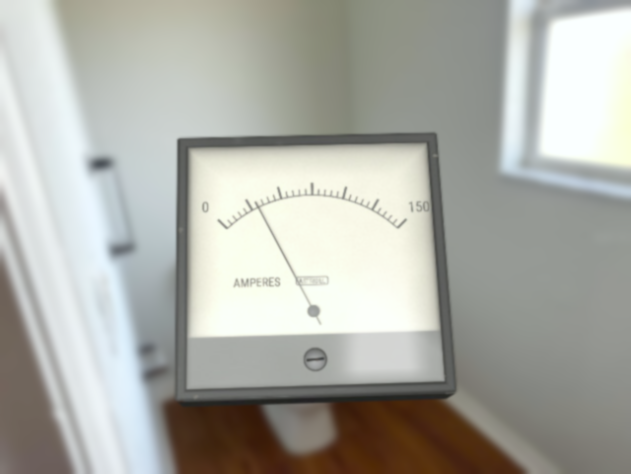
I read 30 A
